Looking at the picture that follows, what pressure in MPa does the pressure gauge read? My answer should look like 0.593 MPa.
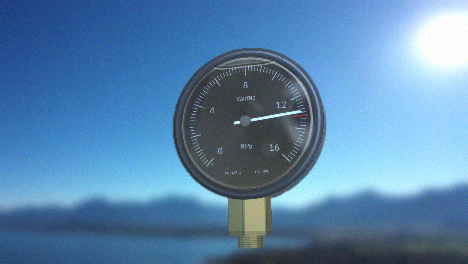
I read 13 MPa
